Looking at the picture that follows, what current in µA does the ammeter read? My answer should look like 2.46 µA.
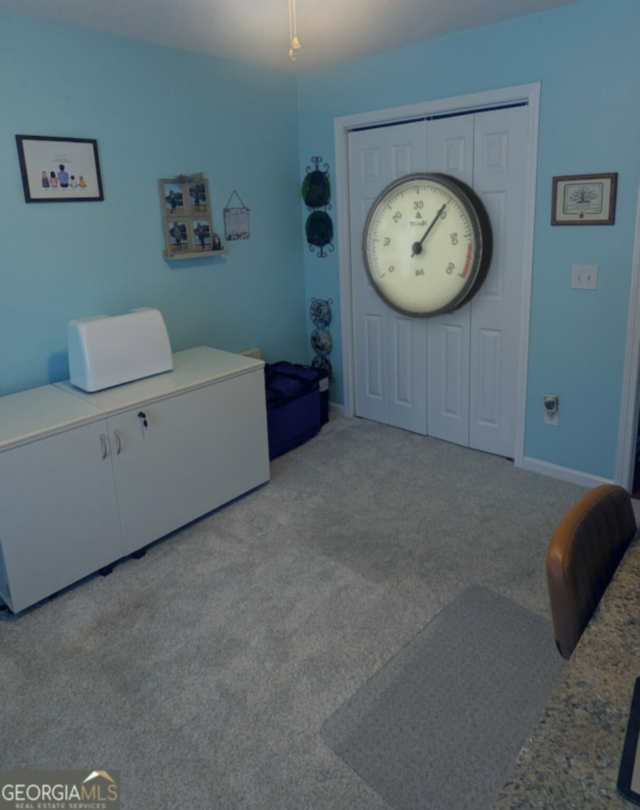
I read 40 µA
